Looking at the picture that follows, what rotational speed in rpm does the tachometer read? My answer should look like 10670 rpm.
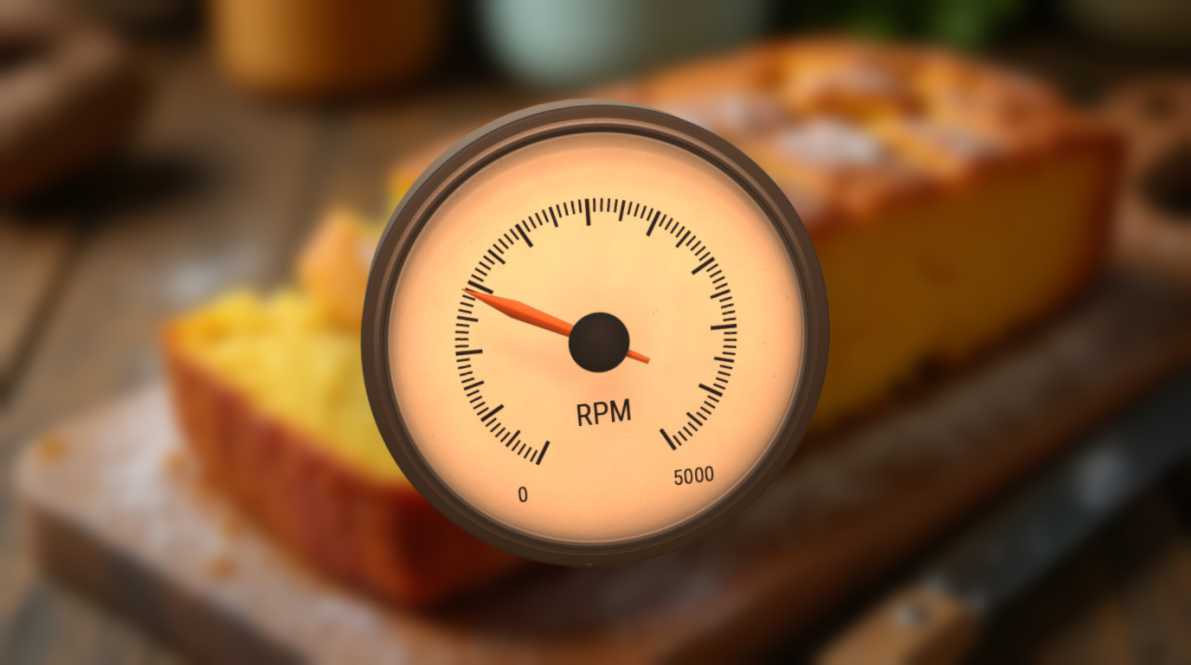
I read 1450 rpm
